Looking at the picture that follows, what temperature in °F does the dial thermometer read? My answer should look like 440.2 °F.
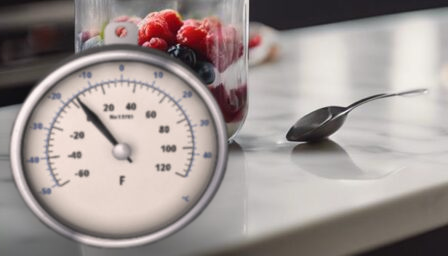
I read 4 °F
